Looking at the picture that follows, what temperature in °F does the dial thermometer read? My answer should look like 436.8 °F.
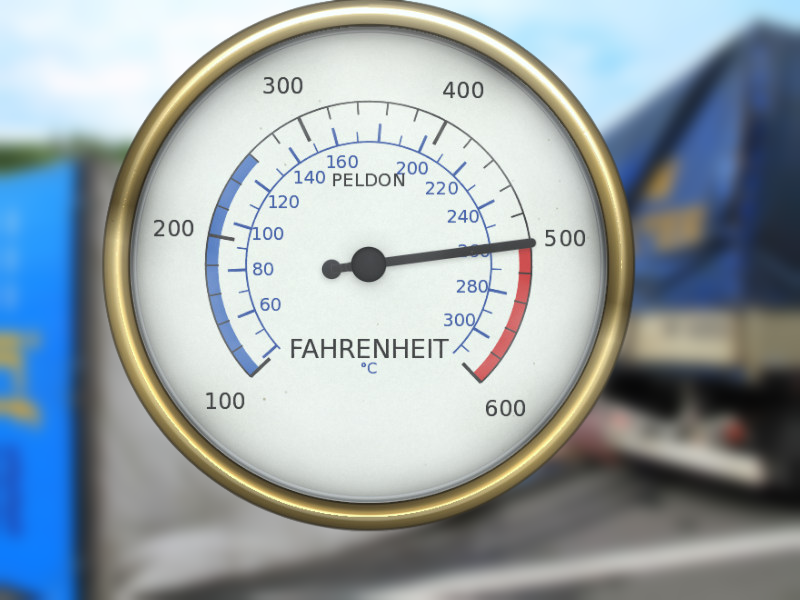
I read 500 °F
